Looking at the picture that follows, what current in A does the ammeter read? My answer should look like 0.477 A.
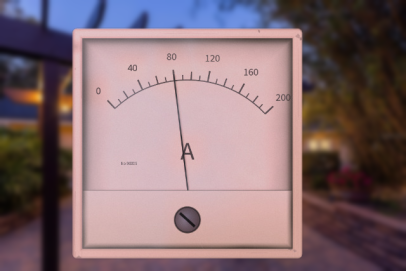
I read 80 A
